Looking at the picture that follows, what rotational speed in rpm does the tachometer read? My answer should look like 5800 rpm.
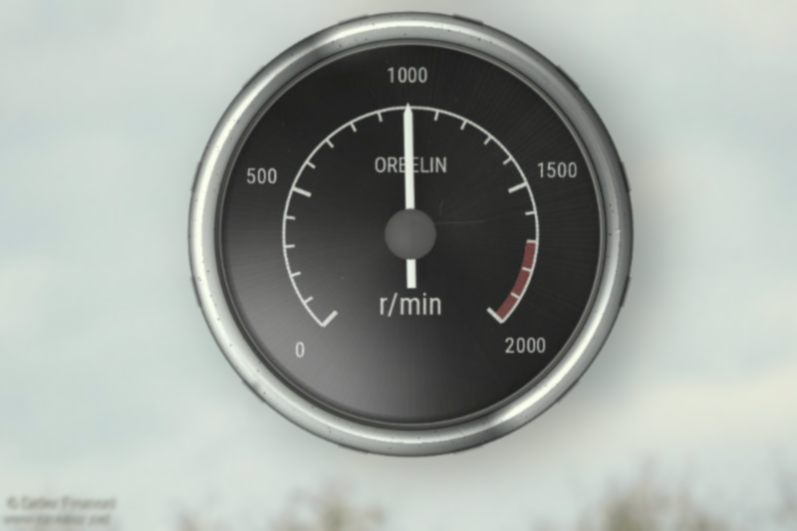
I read 1000 rpm
